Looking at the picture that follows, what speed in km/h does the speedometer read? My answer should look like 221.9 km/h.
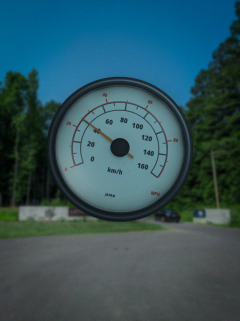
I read 40 km/h
